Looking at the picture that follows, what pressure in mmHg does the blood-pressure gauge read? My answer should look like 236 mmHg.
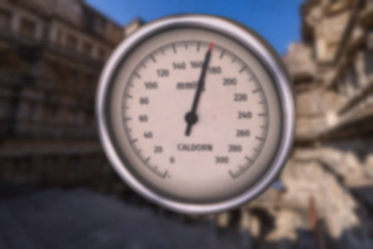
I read 170 mmHg
